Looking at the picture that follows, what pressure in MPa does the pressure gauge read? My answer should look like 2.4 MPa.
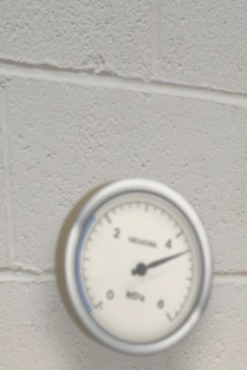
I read 4.4 MPa
